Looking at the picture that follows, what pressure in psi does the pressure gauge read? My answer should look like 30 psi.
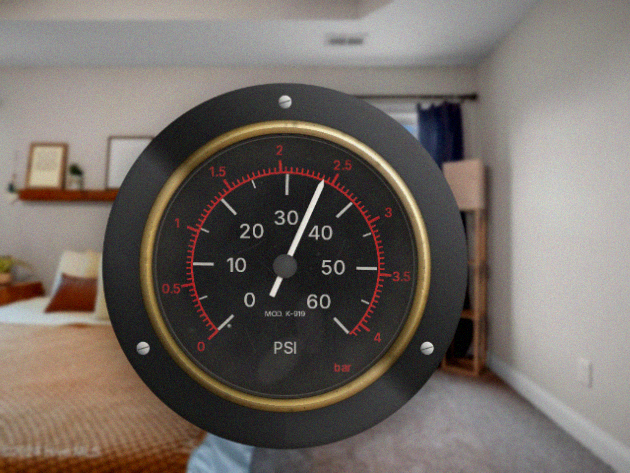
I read 35 psi
